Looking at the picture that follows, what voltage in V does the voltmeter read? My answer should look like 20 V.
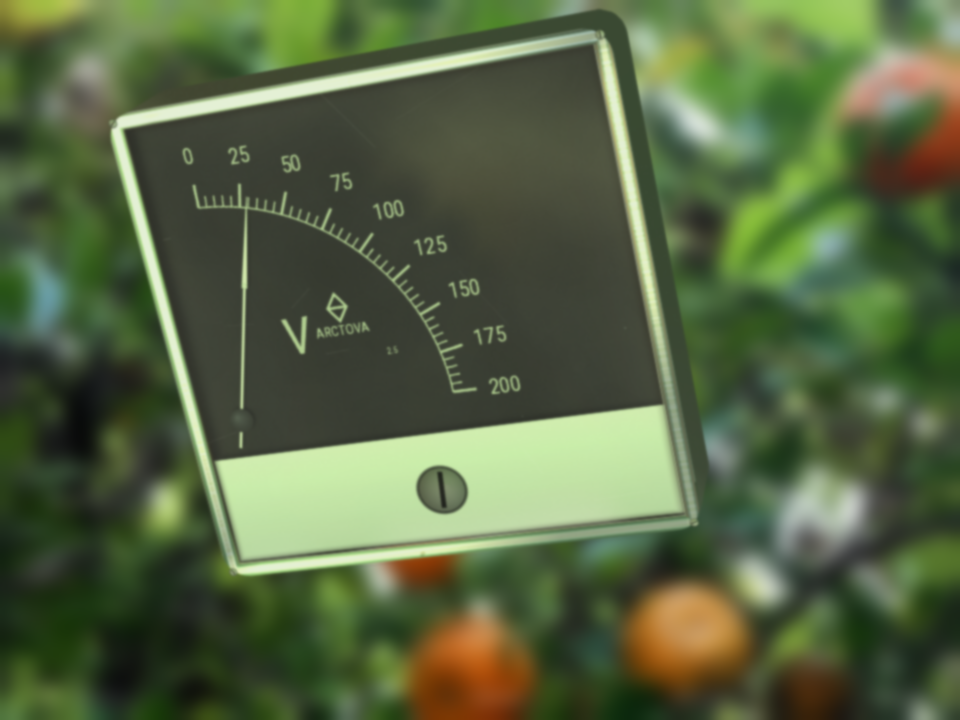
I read 30 V
